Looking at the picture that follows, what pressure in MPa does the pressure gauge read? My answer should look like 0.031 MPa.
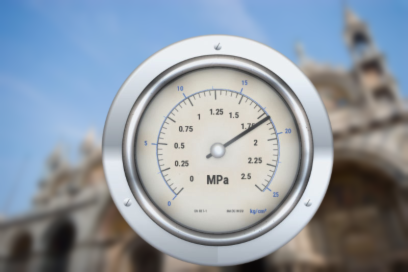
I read 1.8 MPa
